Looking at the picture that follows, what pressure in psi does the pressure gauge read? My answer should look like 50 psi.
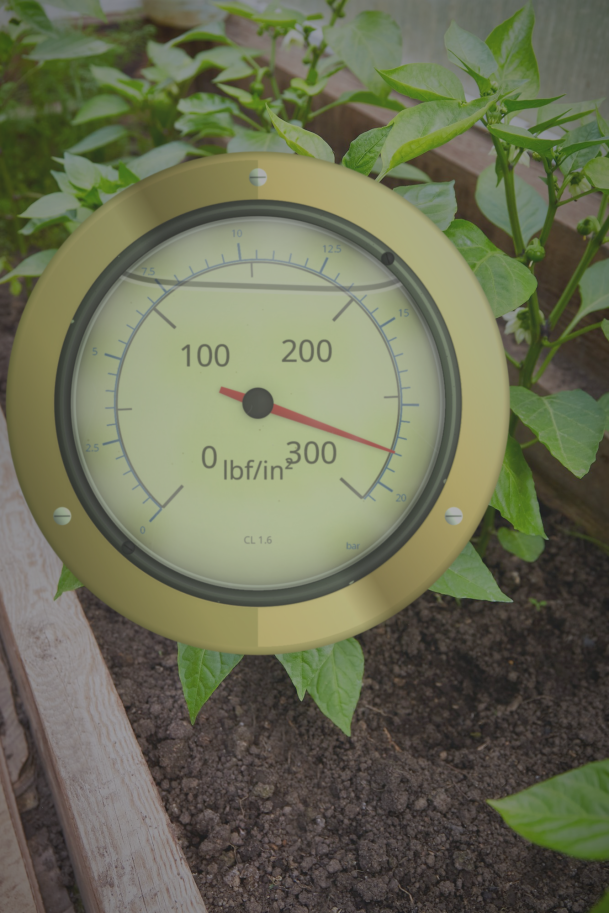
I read 275 psi
